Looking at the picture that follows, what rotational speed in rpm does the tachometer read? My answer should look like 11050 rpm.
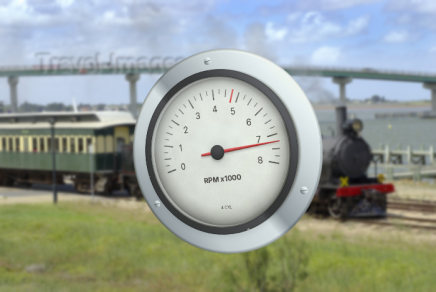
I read 7250 rpm
